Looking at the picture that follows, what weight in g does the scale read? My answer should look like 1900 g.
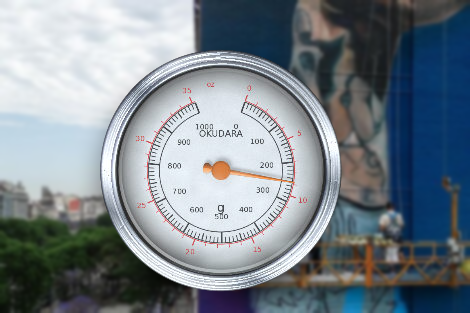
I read 250 g
